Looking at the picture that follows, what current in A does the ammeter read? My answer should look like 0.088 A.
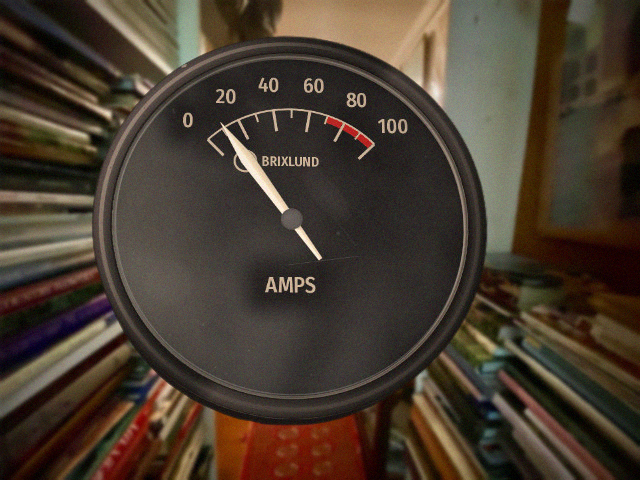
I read 10 A
